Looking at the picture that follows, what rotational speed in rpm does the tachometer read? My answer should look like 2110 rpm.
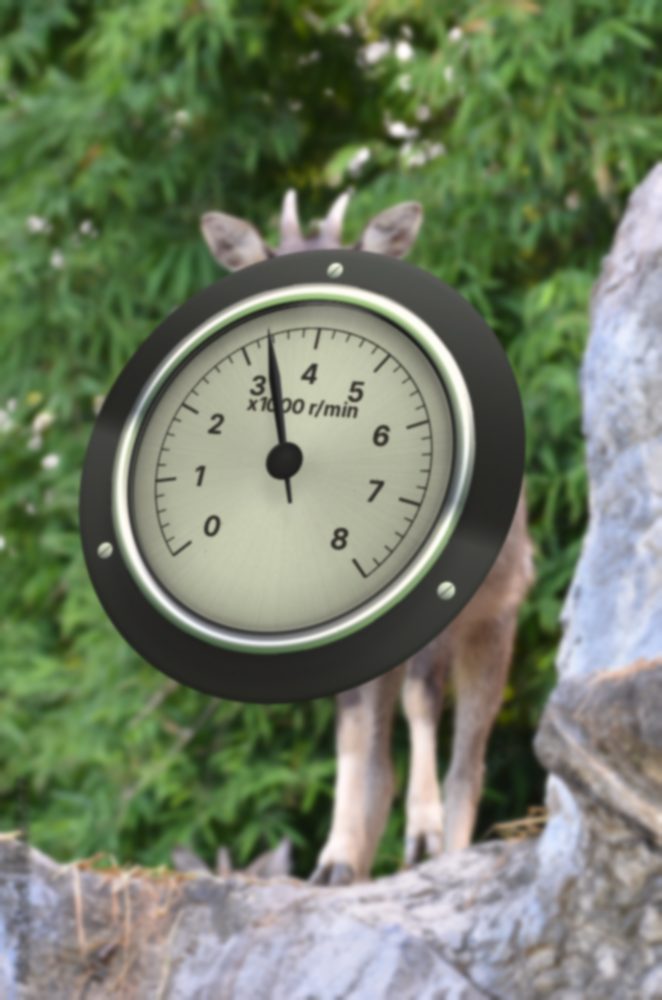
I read 3400 rpm
